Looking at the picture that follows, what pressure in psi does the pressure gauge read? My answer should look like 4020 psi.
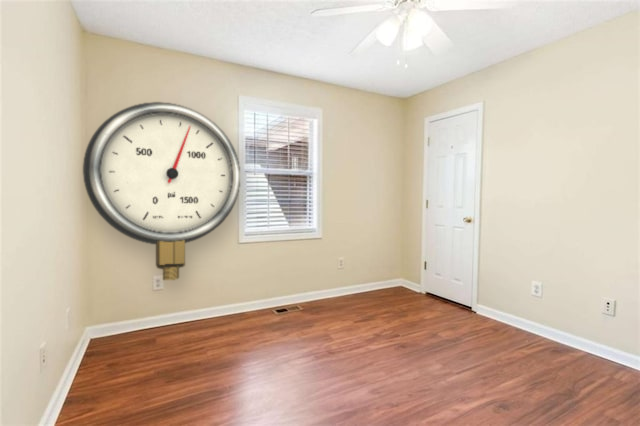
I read 850 psi
